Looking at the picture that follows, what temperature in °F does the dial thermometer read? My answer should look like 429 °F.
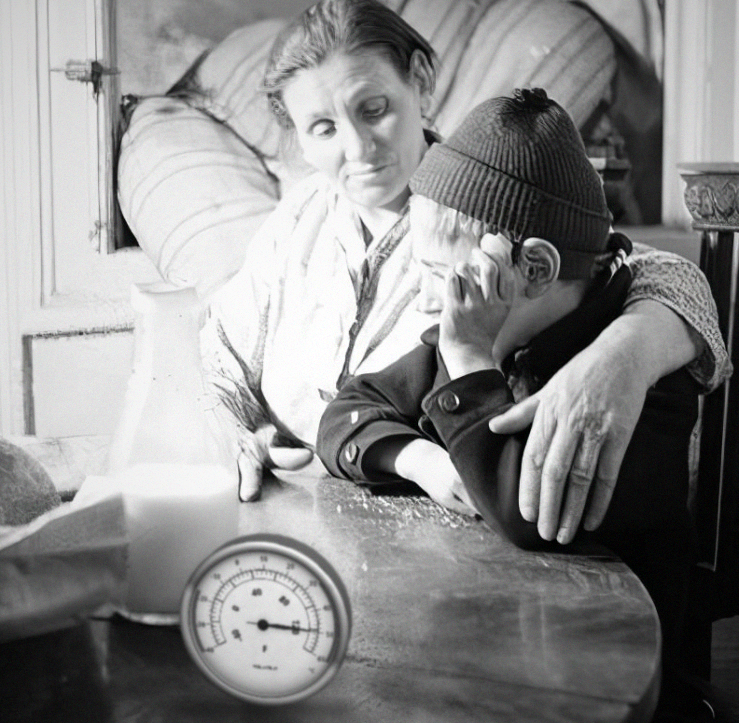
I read 120 °F
